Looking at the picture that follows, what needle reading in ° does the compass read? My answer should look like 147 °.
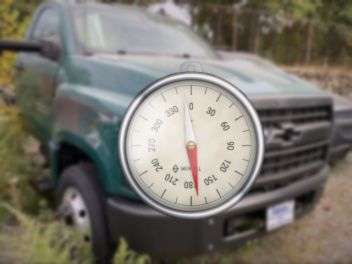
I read 172.5 °
